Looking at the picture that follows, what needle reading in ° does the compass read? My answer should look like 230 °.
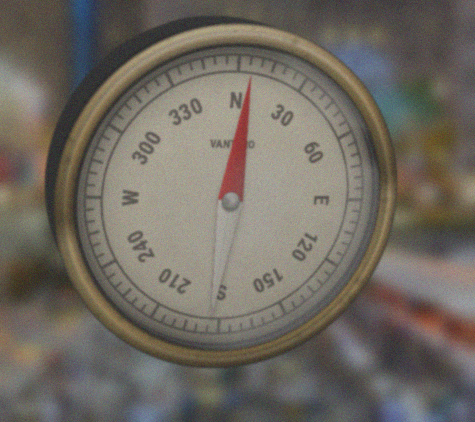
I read 5 °
